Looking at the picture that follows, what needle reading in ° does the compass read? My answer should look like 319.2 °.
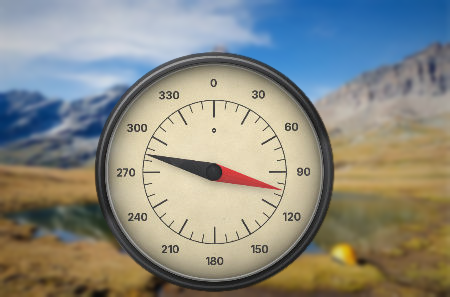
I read 105 °
